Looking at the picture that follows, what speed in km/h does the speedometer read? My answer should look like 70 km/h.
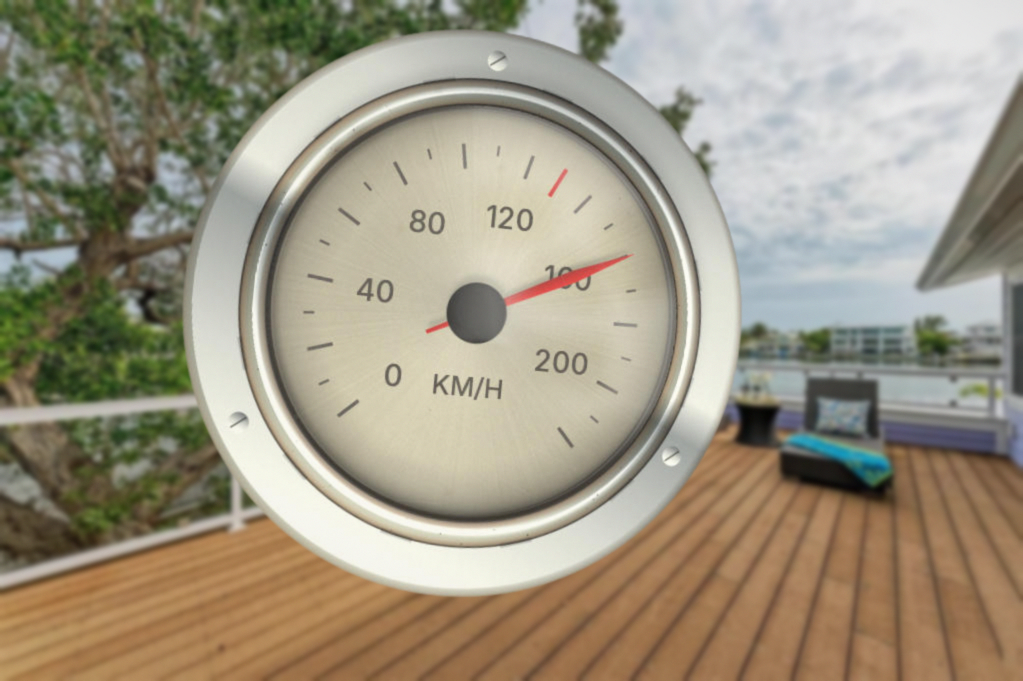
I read 160 km/h
